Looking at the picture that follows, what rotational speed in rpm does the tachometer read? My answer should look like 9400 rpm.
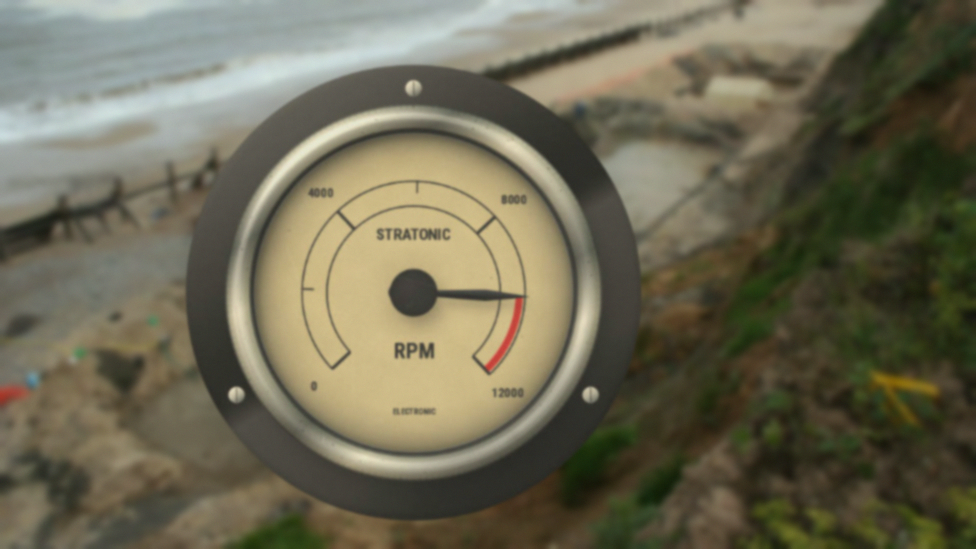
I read 10000 rpm
